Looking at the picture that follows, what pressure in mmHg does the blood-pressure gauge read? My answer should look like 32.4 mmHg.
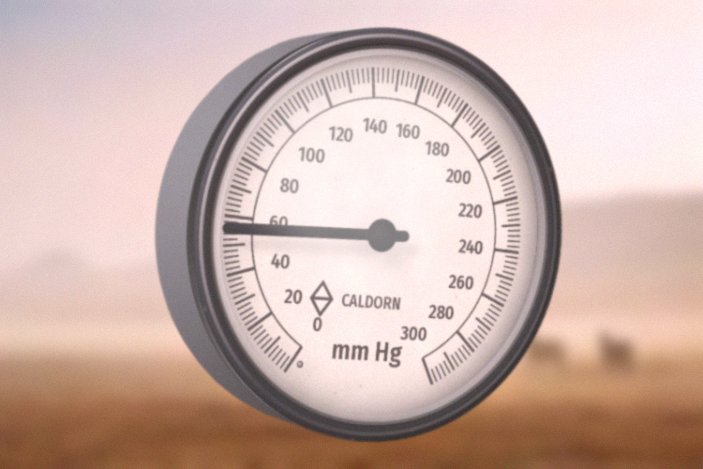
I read 56 mmHg
